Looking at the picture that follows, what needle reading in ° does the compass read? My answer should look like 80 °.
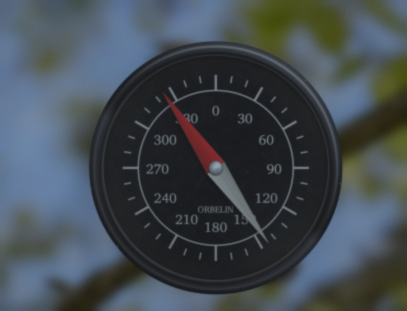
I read 325 °
